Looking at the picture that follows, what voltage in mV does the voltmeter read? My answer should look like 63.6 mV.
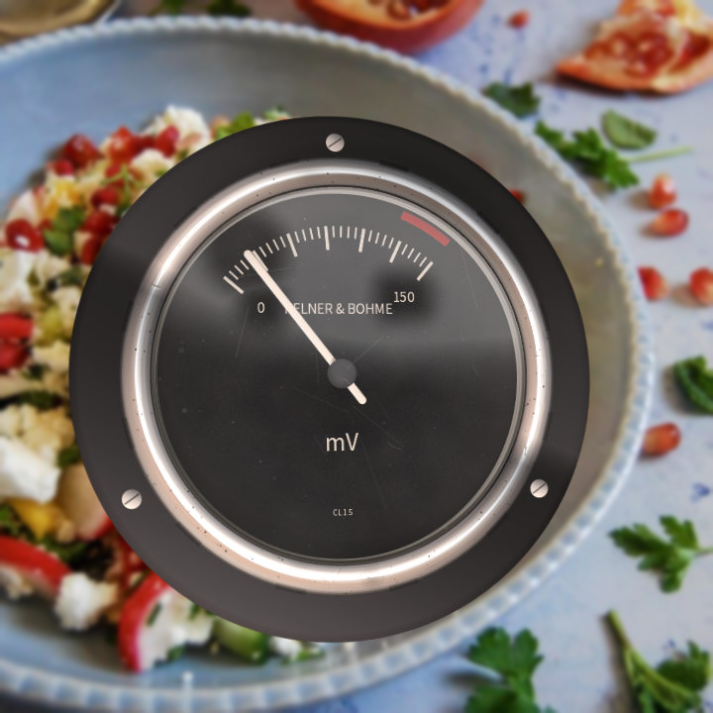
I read 20 mV
